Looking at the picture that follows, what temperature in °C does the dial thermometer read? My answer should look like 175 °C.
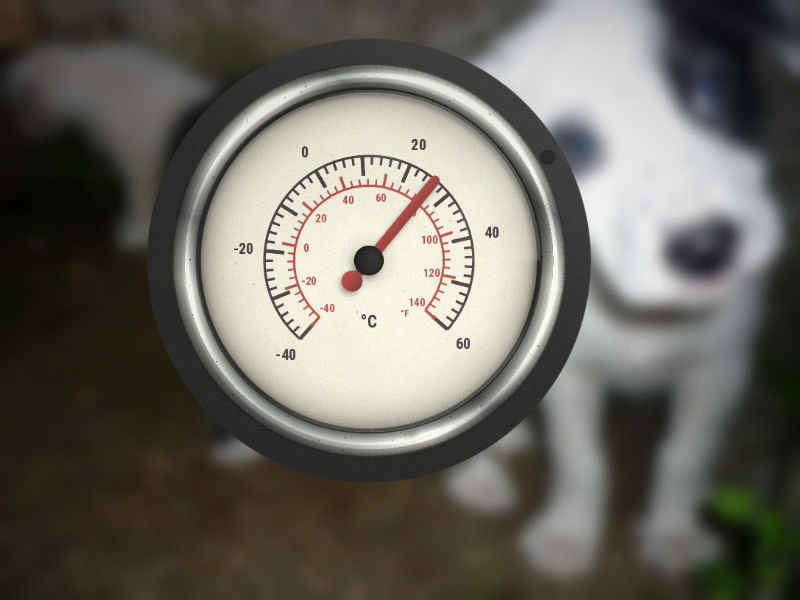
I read 26 °C
